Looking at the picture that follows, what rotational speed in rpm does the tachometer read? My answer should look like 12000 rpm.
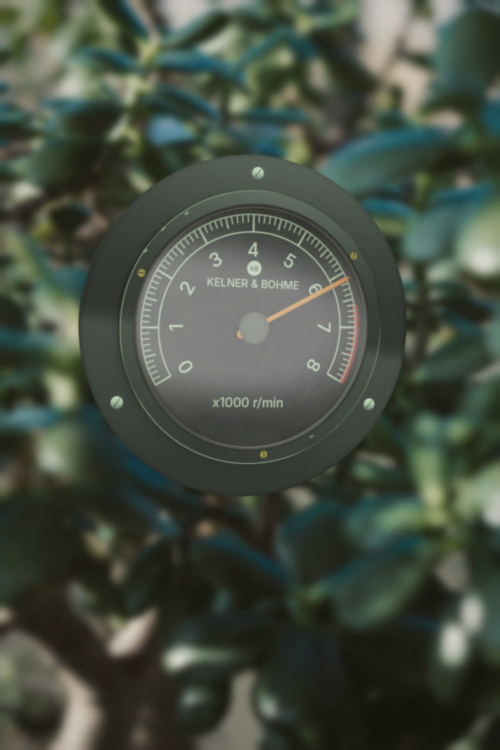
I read 6100 rpm
